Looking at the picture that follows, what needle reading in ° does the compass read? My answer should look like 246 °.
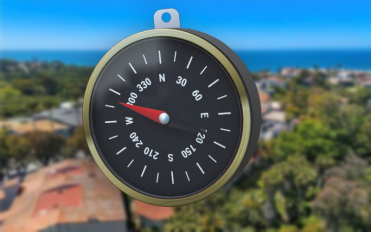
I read 292.5 °
